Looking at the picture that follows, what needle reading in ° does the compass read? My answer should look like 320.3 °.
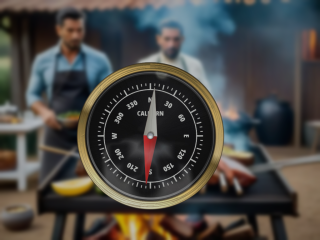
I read 185 °
